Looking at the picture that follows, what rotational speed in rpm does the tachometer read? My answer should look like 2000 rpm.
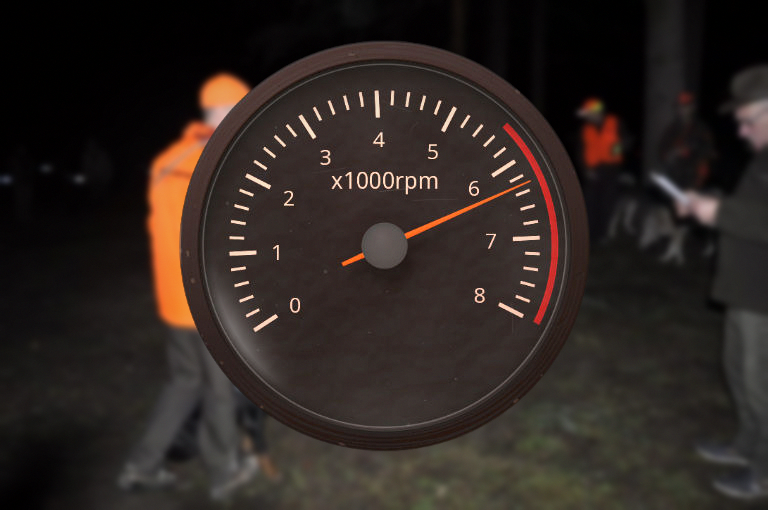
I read 6300 rpm
